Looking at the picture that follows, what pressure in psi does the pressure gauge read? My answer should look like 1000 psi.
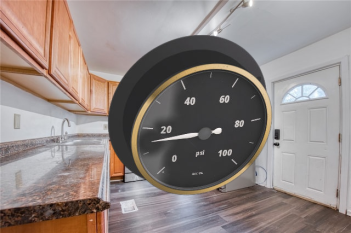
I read 15 psi
